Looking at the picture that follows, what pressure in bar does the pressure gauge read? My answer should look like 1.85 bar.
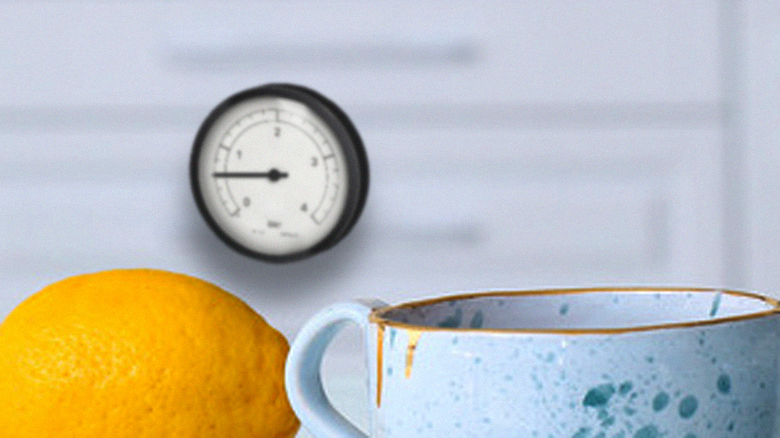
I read 0.6 bar
